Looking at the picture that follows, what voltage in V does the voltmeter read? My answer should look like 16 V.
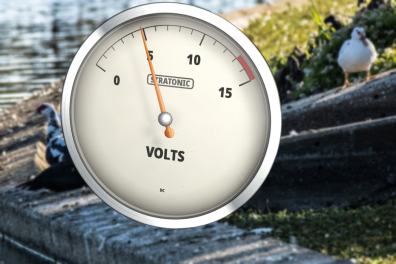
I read 5 V
